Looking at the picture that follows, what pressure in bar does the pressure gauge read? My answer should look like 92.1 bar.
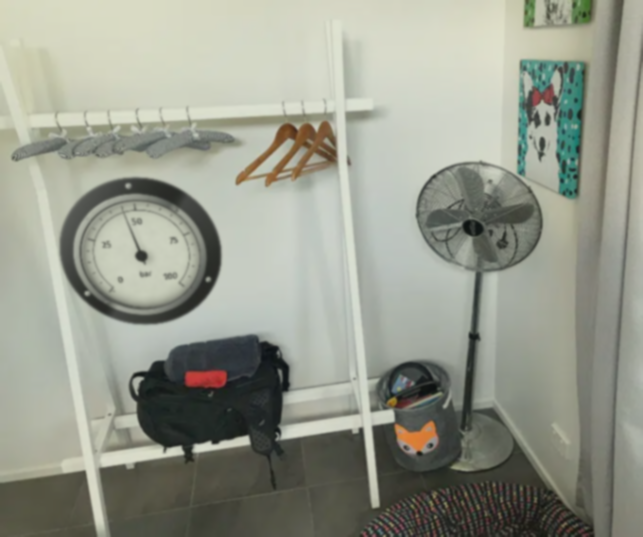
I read 45 bar
